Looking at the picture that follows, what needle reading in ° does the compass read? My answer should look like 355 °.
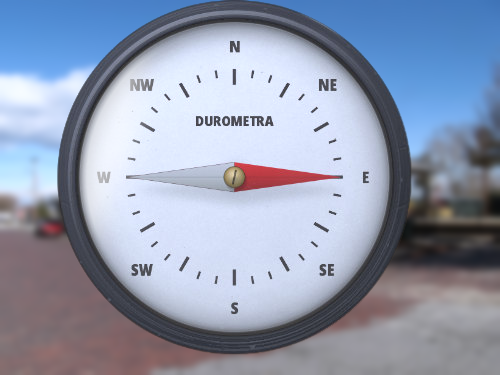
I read 90 °
